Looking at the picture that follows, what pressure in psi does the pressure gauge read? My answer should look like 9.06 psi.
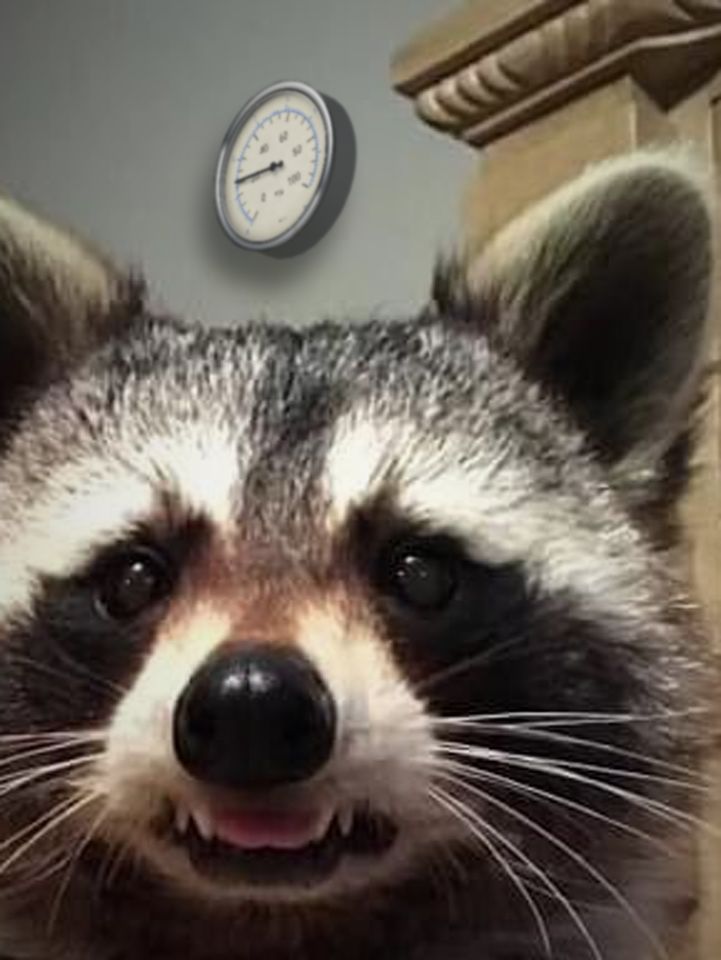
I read 20 psi
